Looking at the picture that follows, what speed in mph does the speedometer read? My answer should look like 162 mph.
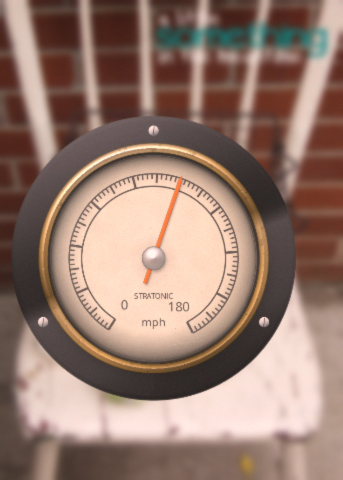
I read 100 mph
